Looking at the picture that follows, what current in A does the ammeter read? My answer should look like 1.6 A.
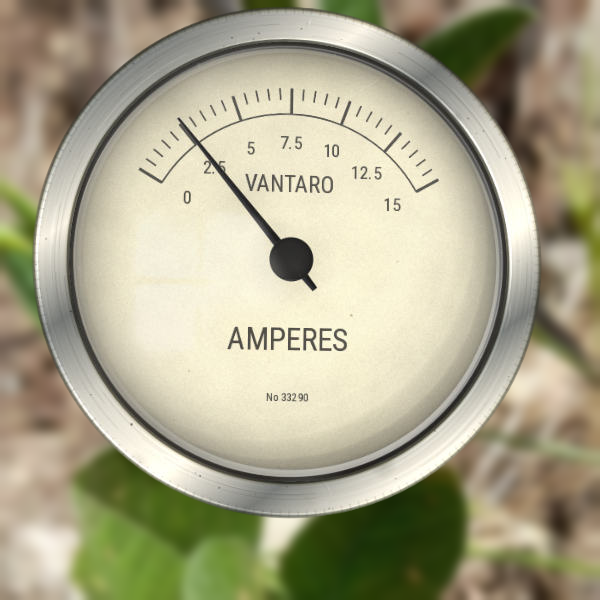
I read 2.5 A
